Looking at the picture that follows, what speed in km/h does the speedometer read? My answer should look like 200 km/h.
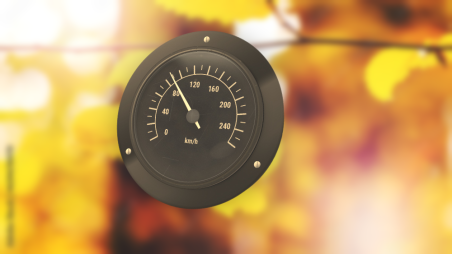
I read 90 km/h
